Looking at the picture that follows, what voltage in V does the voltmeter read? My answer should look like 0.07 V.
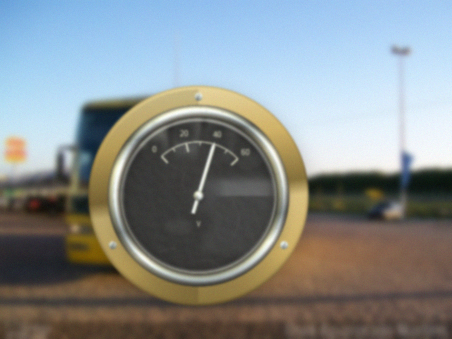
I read 40 V
